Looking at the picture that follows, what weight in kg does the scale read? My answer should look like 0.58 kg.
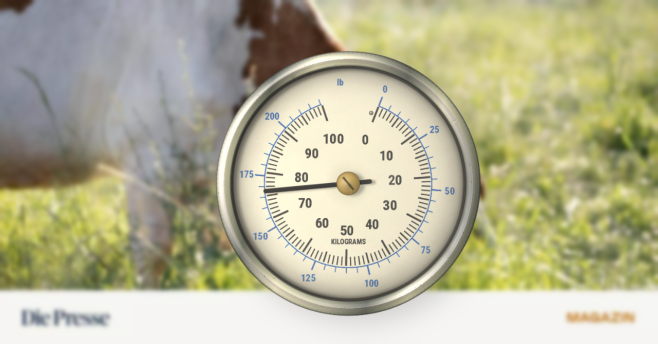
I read 76 kg
